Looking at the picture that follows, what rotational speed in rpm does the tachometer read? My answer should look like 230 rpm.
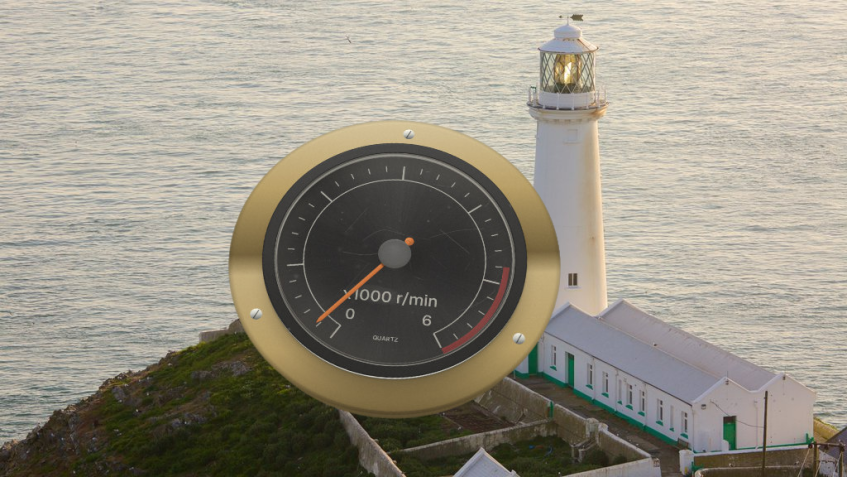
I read 200 rpm
